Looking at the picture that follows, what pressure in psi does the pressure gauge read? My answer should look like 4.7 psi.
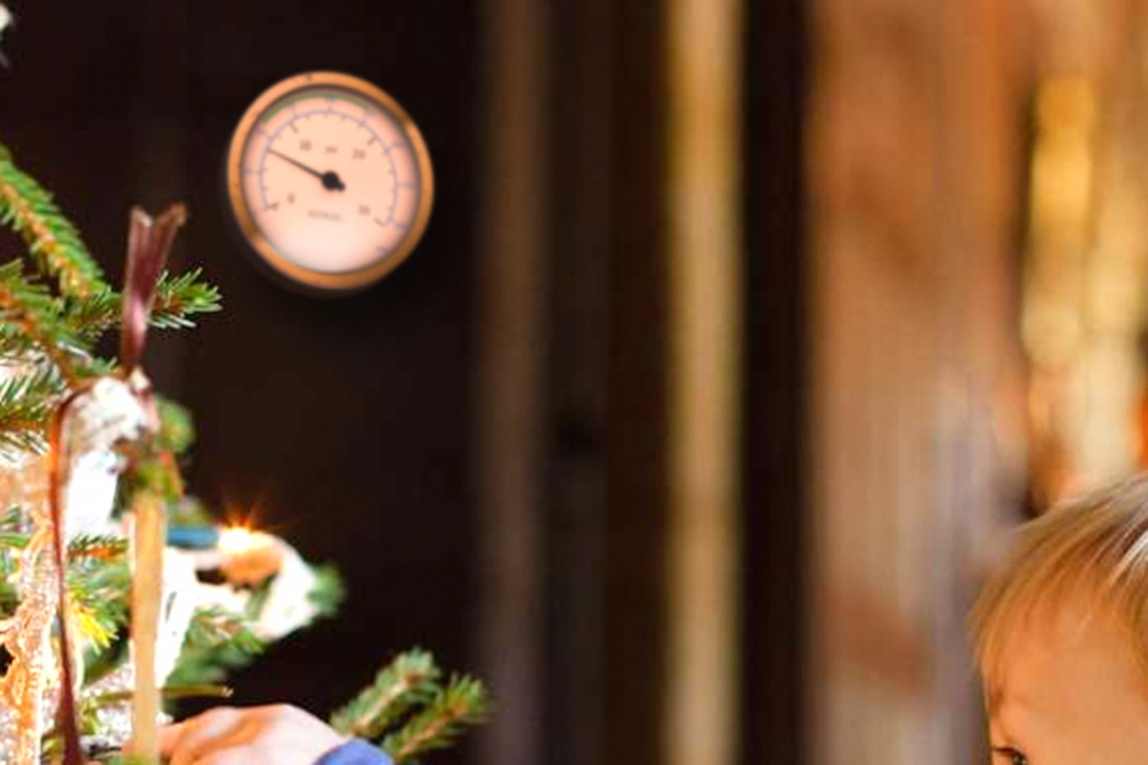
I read 6 psi
